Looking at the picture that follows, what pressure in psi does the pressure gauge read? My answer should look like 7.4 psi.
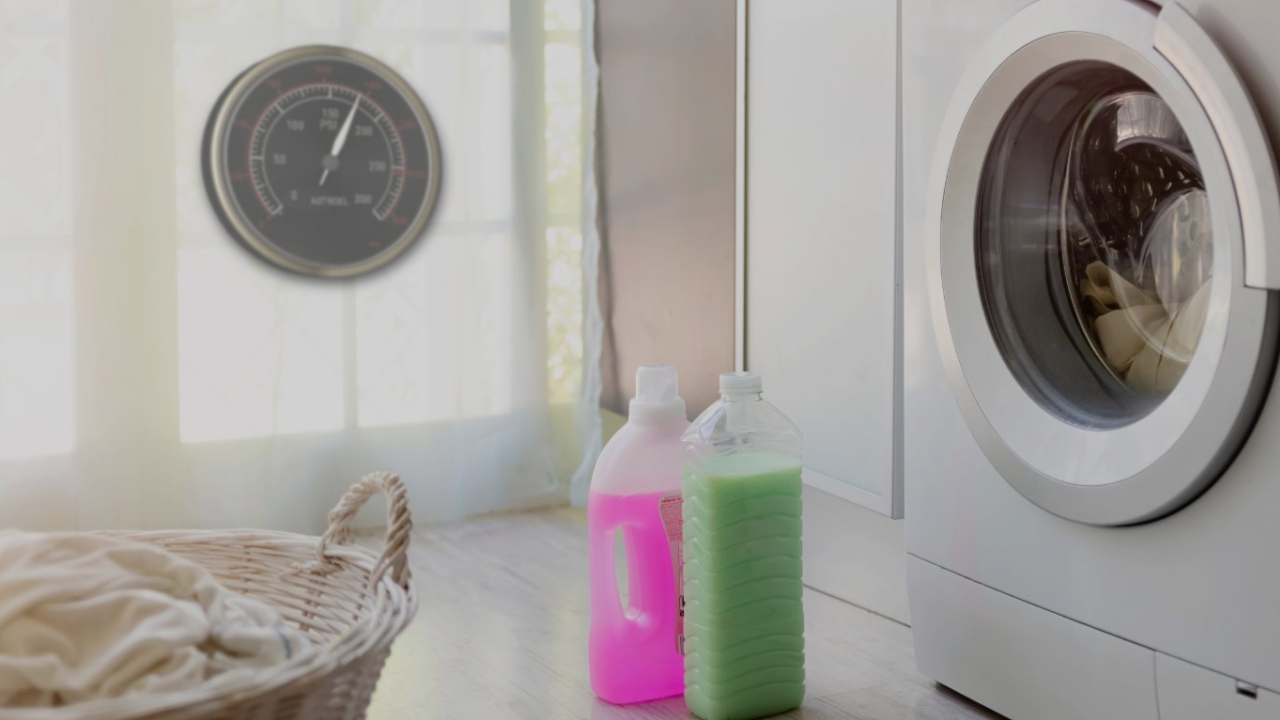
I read 175 psi
